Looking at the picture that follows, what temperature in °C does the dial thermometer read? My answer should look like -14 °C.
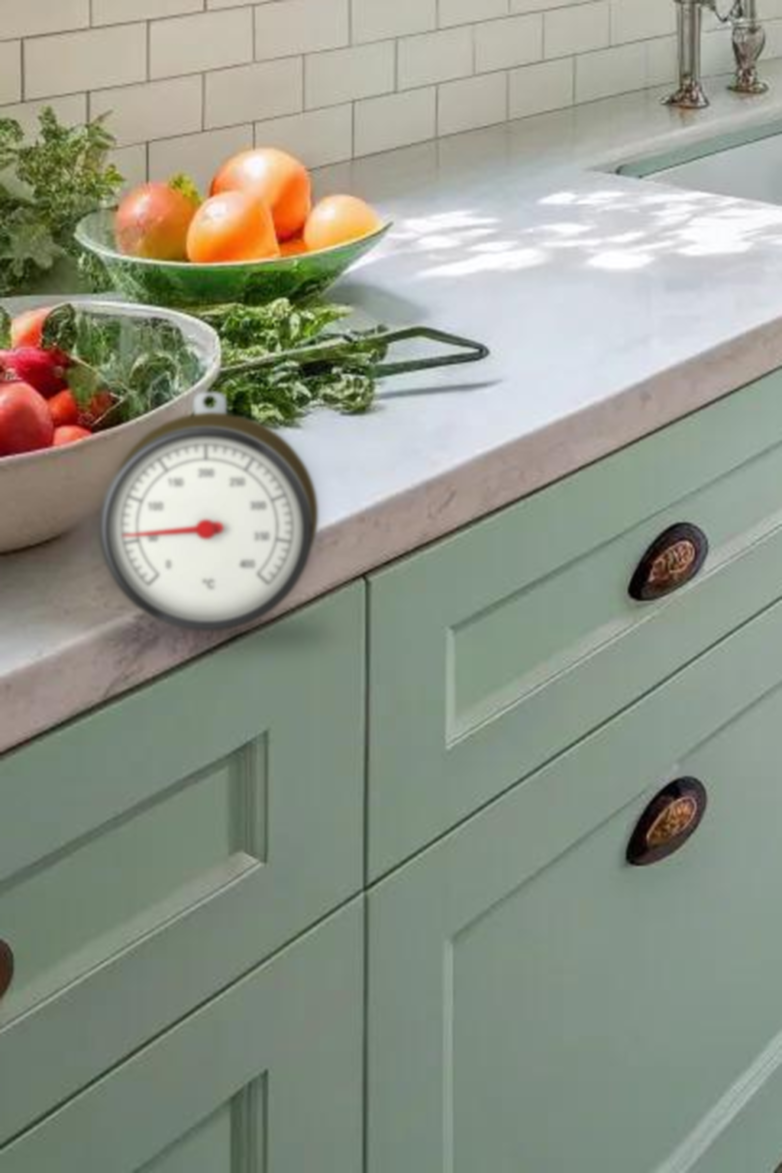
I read 60 °C
